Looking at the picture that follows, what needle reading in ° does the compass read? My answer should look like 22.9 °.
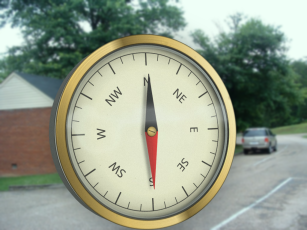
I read 180 °
